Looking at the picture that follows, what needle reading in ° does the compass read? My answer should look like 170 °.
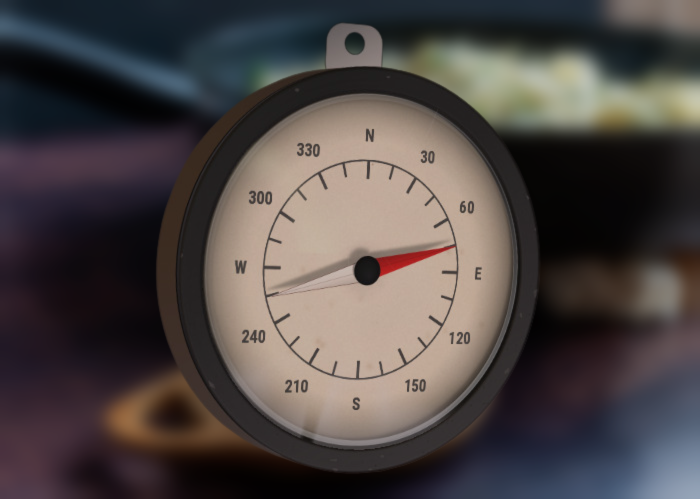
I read 75 °
